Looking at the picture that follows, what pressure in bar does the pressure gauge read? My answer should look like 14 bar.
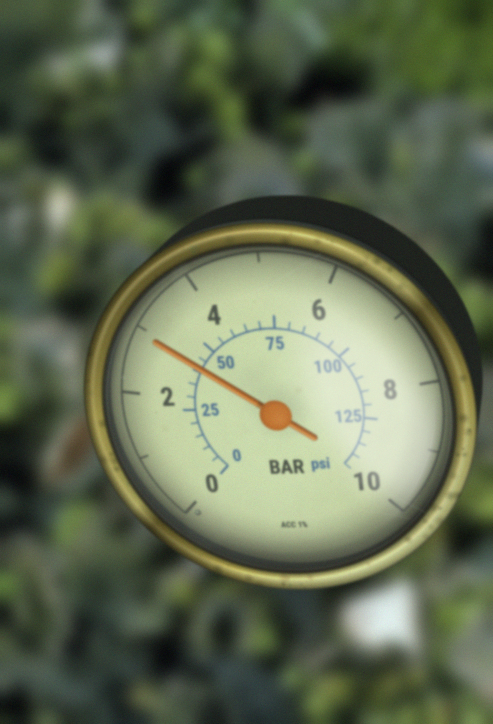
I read 3 bar
